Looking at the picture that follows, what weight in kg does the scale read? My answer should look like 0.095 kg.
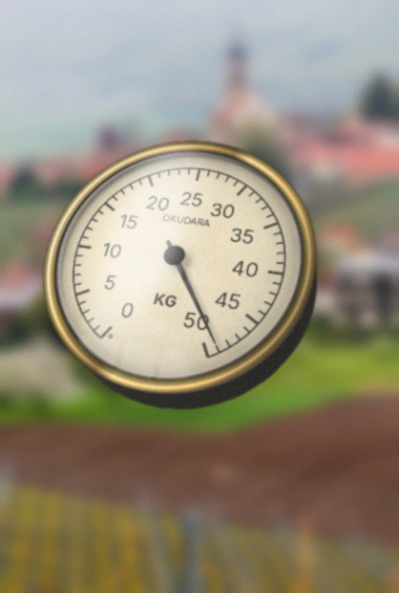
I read 49 kg
